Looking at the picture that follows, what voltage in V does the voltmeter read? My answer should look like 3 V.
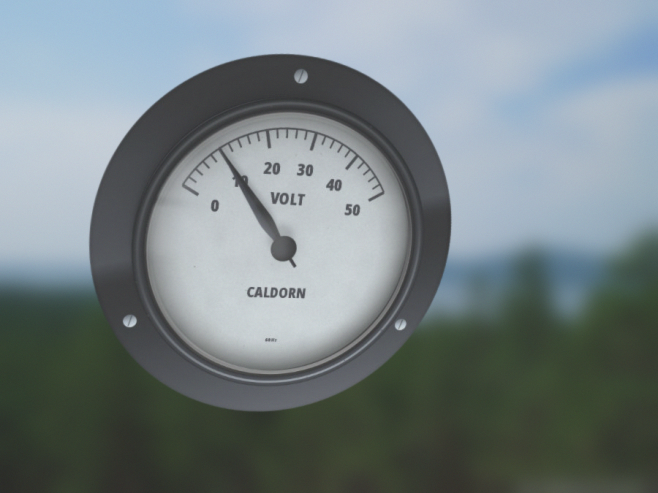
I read 10 V
